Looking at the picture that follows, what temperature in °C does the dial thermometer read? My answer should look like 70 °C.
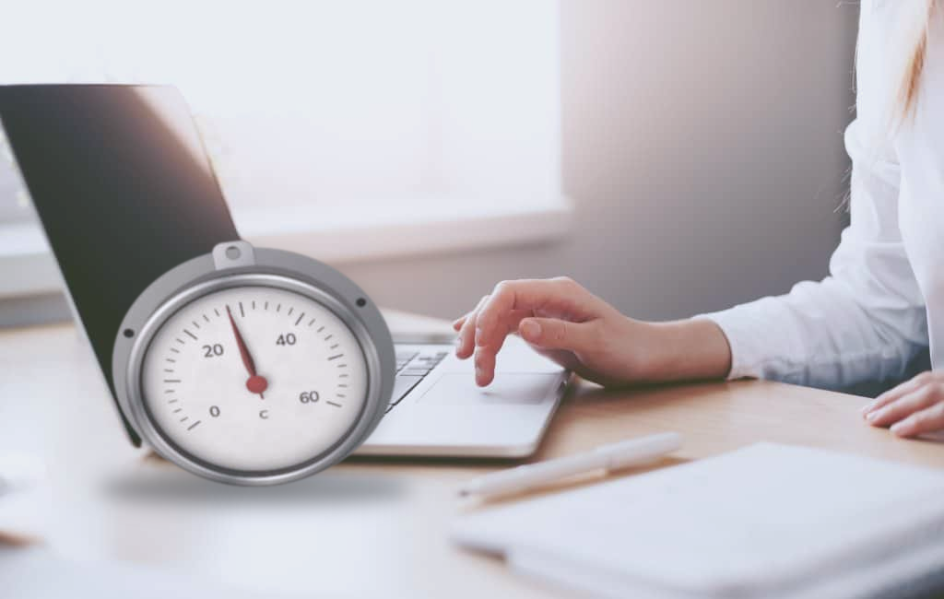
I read 28 °C
